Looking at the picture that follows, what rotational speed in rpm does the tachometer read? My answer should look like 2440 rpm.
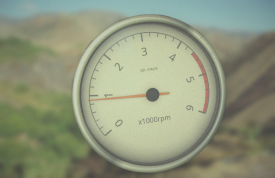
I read 900 rpm
